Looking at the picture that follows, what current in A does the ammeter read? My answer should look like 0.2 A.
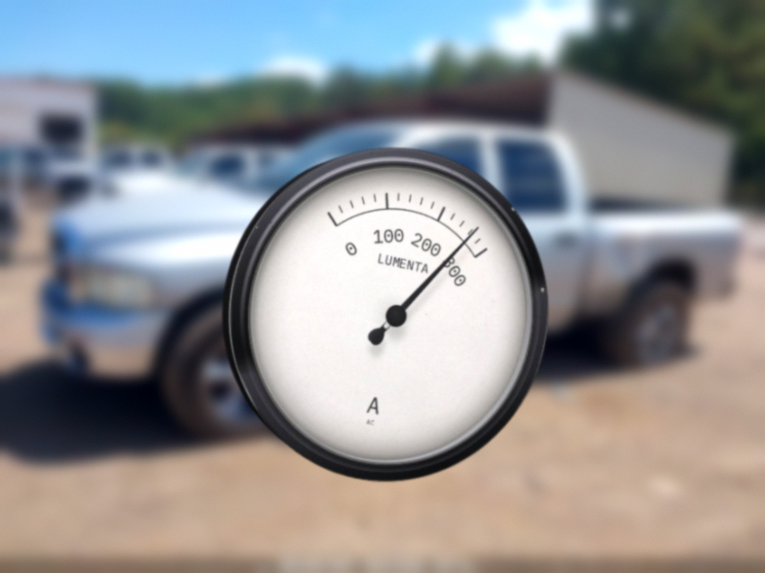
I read 260 A
